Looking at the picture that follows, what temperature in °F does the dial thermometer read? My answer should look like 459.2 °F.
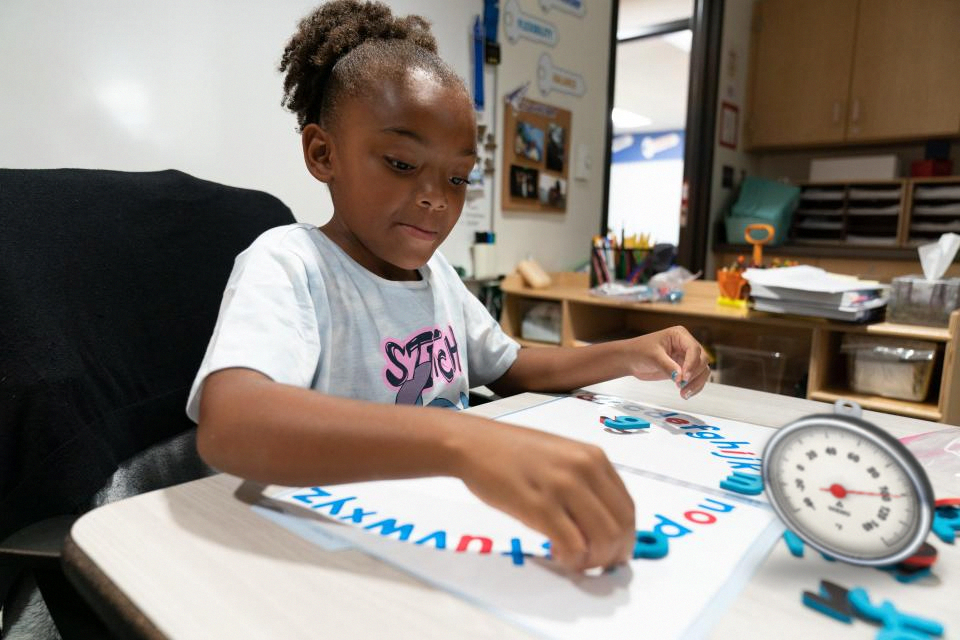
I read 100 °F
